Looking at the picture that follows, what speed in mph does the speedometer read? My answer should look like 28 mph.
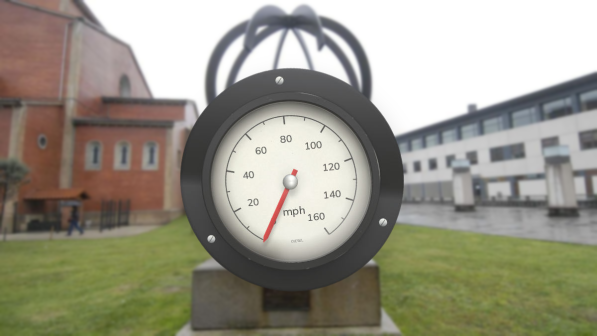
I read 0 mph
